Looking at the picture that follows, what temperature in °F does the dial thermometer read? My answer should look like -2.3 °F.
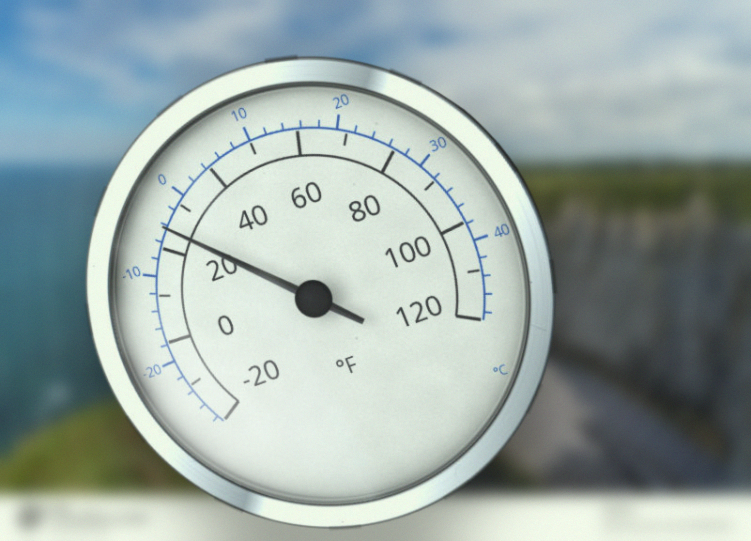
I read 25 °F
